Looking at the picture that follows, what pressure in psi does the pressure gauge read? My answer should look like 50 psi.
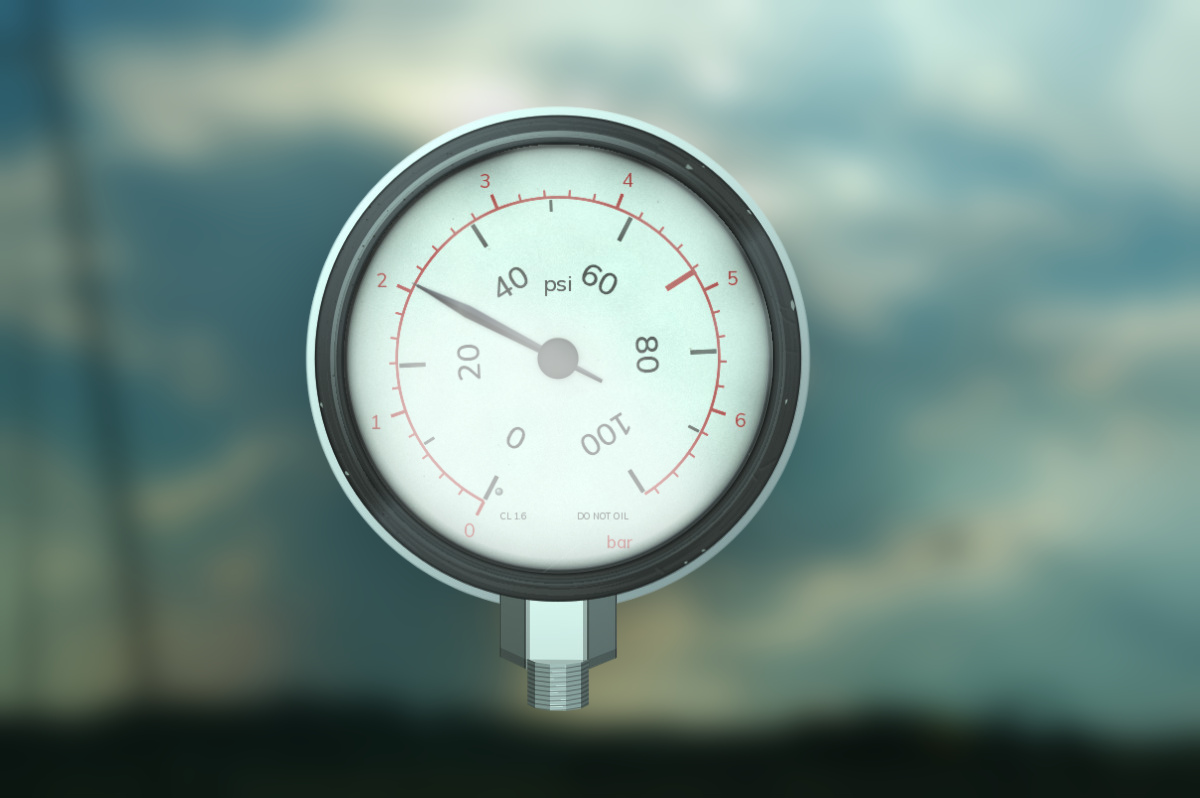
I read 30 psi
